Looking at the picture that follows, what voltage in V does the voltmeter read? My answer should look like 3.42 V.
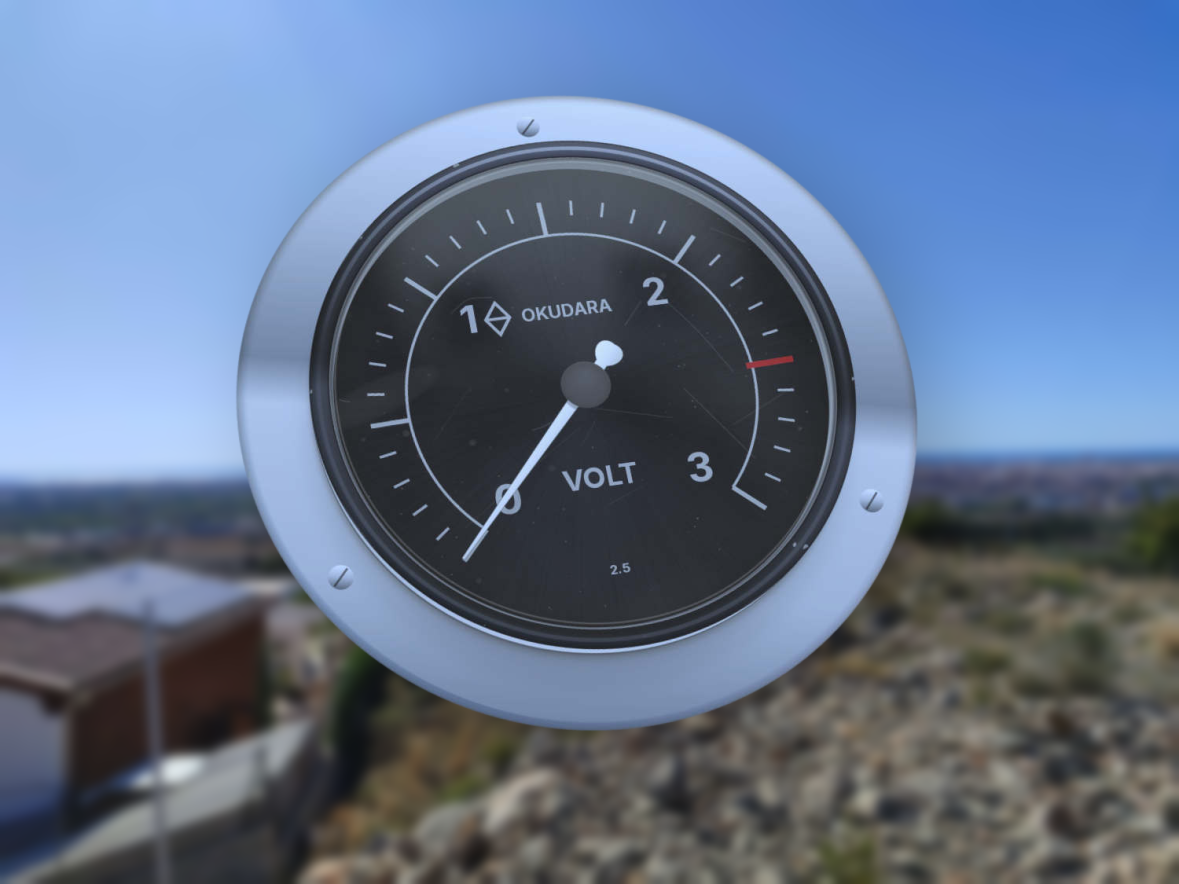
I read 0 V
